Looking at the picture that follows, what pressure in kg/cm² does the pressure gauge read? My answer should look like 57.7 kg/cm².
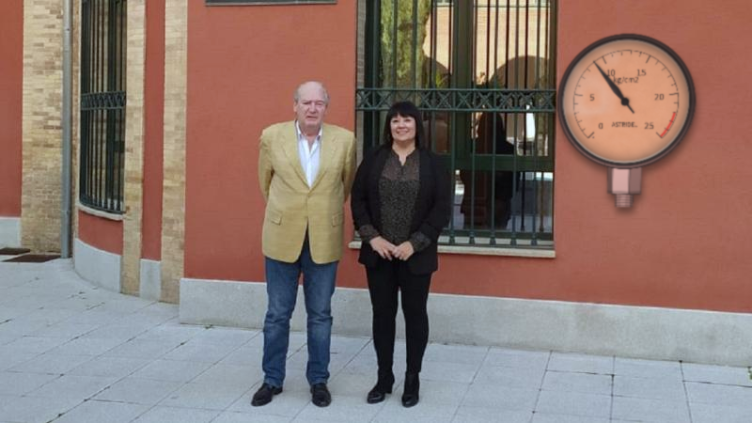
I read 9 kg/cm²
